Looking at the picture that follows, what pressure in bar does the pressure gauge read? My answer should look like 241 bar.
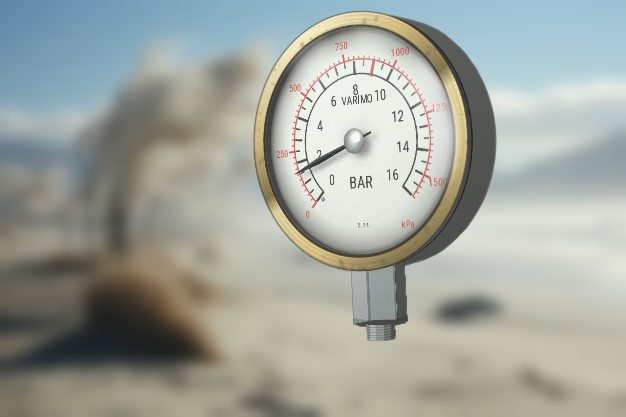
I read 1.5 bar
